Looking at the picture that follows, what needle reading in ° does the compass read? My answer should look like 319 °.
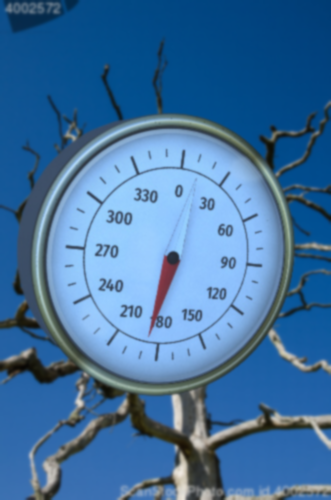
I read 190 °
